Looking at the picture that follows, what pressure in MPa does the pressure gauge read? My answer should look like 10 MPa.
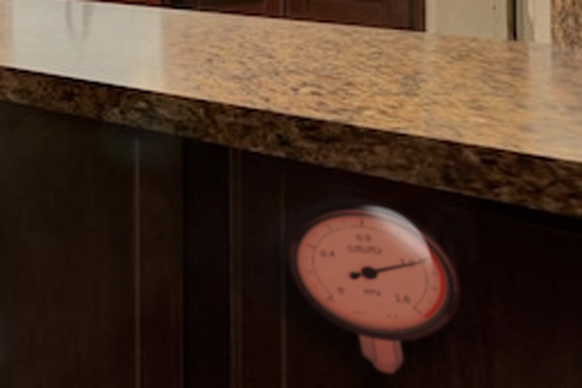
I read 1.2 MPa
